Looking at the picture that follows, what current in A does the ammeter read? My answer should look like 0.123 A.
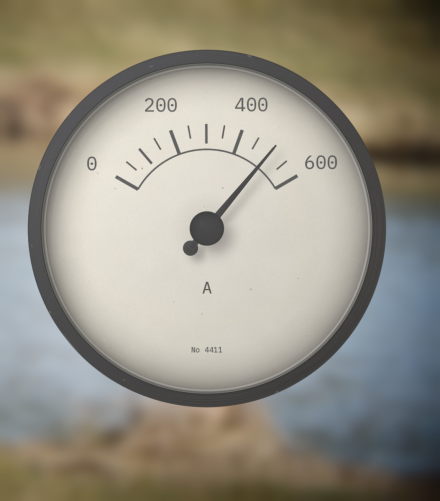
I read 500 A
